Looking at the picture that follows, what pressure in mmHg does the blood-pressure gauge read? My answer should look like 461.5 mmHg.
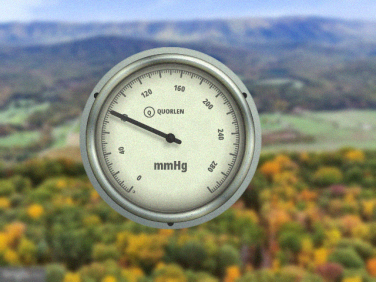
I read 80 mmHg
